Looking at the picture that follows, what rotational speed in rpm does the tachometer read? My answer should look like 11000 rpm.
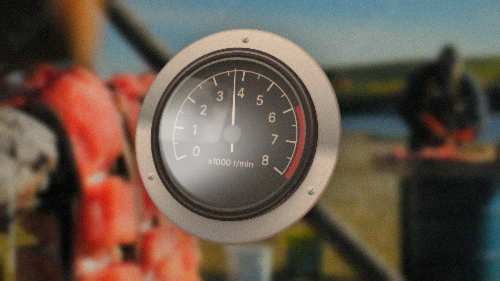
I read 3750 rpm
